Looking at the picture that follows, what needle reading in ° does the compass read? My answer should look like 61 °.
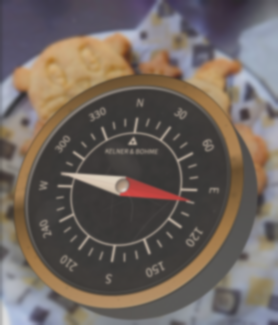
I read 100 °
